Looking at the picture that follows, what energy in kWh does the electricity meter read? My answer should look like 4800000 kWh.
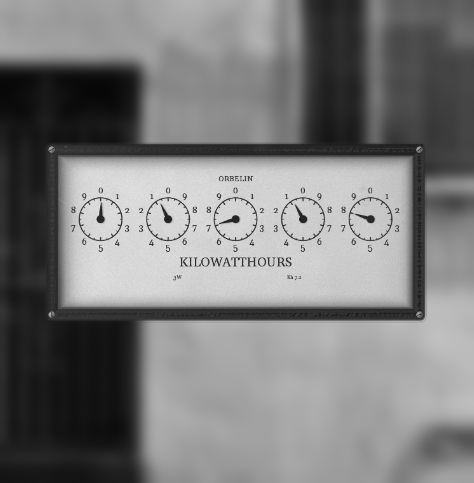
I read 708 kWh
